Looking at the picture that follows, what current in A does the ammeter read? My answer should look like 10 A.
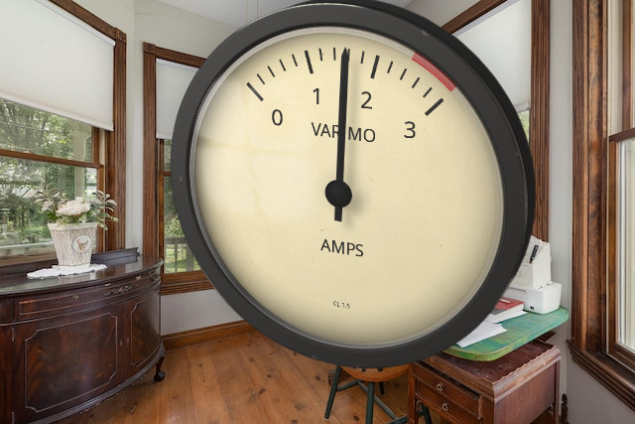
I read 1.6 A
